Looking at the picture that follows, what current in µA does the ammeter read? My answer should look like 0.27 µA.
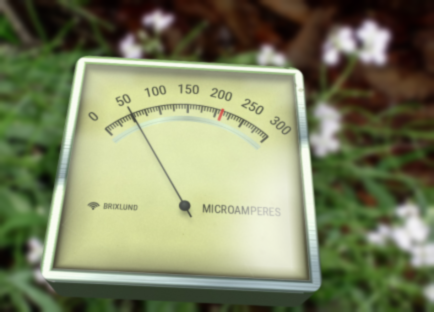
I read 50 µA
